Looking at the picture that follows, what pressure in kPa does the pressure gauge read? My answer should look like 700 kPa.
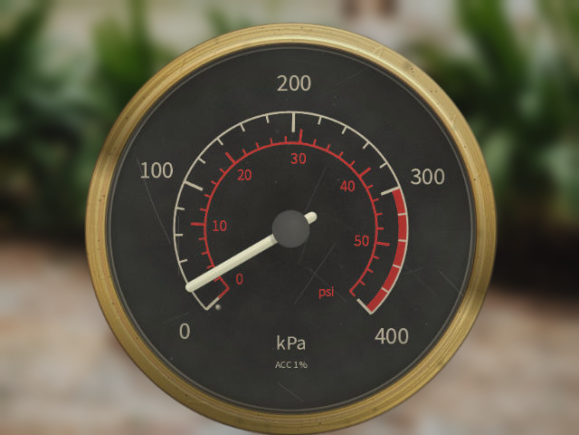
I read 20 kPa
